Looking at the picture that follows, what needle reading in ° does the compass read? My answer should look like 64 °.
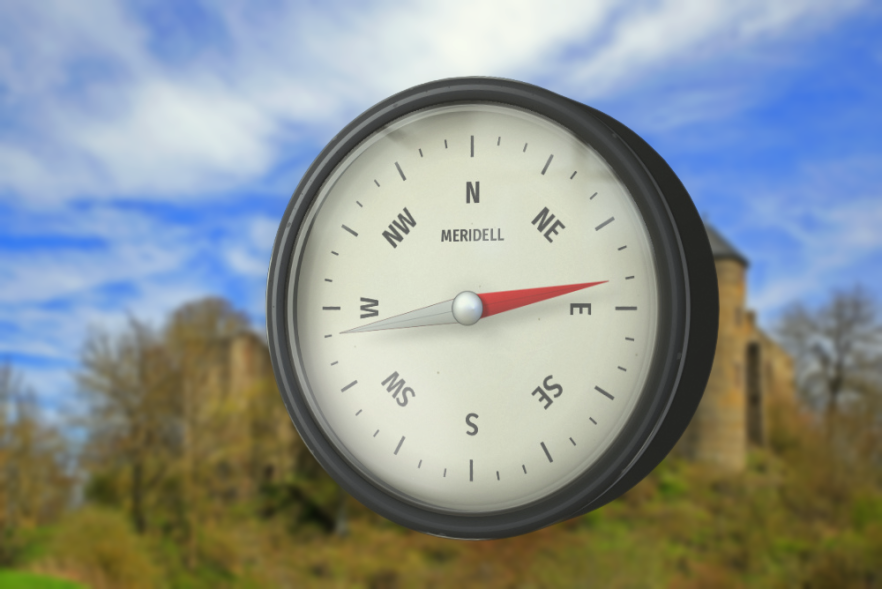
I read 80 °
